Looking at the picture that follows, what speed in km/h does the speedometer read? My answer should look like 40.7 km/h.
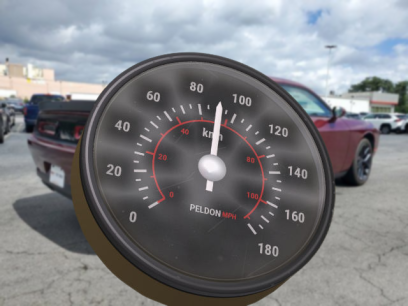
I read 90 km/h
